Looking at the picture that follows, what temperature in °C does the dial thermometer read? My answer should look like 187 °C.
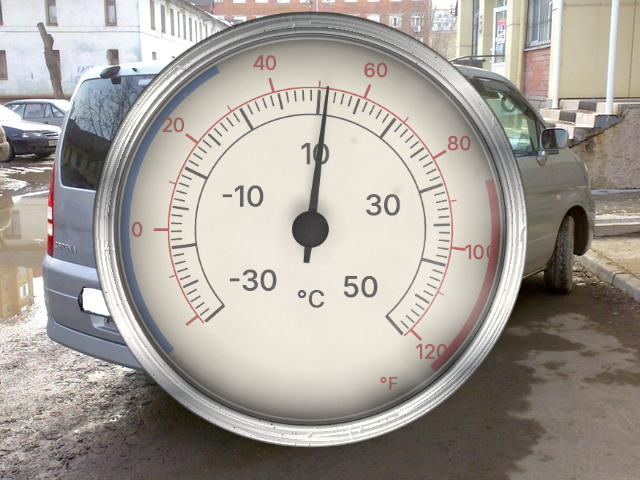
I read 11 °C
